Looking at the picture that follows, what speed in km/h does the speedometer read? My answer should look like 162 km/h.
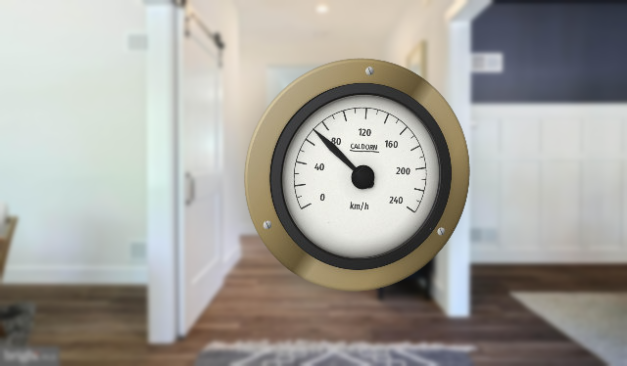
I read 70 km/h
